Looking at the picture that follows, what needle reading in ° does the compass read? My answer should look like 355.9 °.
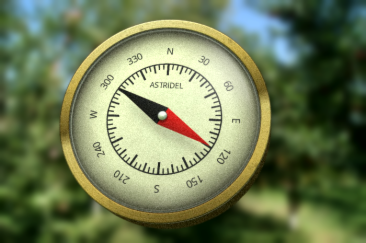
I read 120 °
